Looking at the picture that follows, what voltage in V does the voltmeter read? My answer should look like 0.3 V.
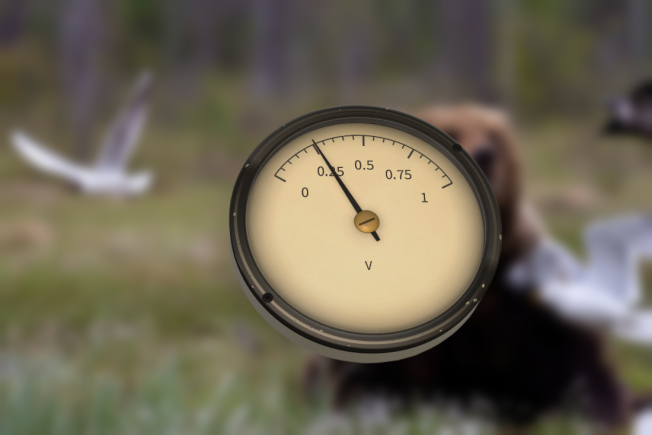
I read 0.25 V
